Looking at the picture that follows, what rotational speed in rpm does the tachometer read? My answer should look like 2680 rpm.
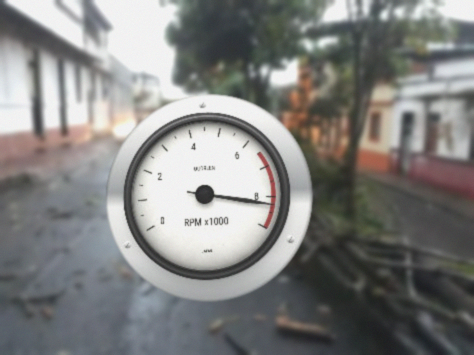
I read 8250 rpm
